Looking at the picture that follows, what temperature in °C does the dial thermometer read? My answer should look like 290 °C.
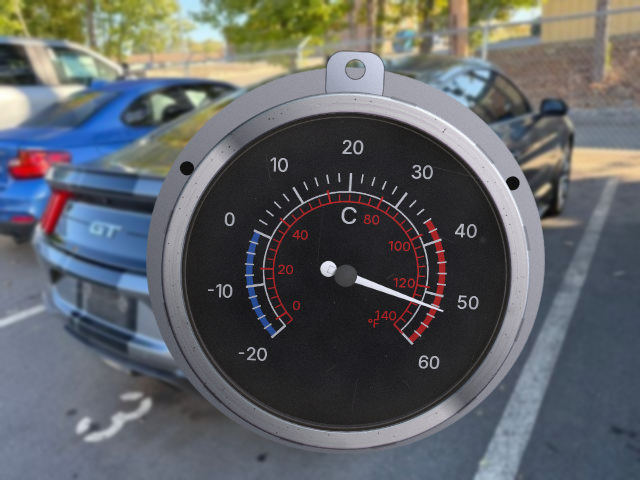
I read 52 °C
